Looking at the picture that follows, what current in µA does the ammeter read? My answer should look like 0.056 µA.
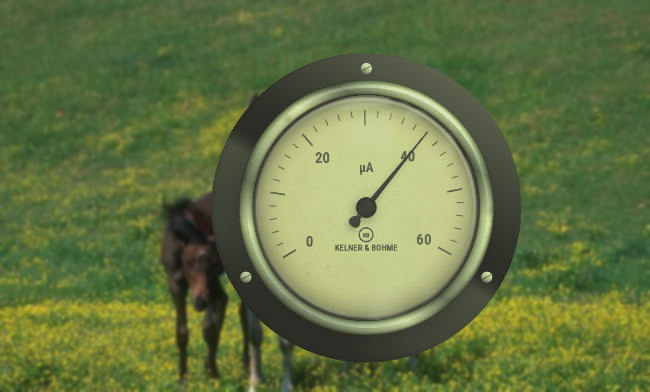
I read 40 µA
